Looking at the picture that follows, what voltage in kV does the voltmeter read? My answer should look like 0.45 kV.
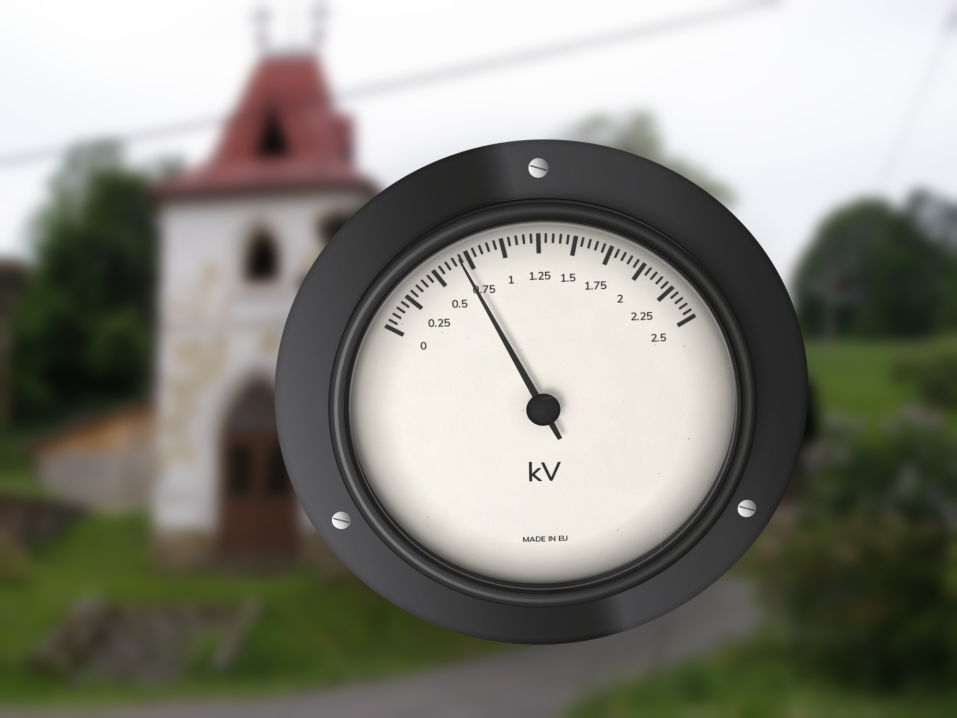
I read 0.7 kV
